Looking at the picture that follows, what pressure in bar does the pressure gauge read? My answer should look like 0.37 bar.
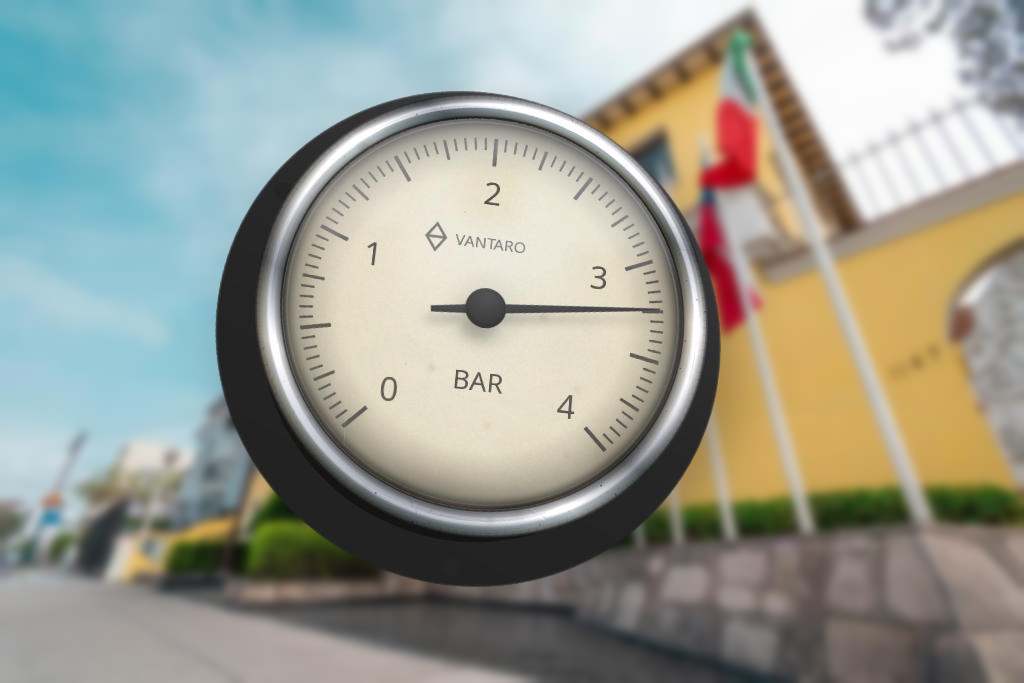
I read 3.25 bar
